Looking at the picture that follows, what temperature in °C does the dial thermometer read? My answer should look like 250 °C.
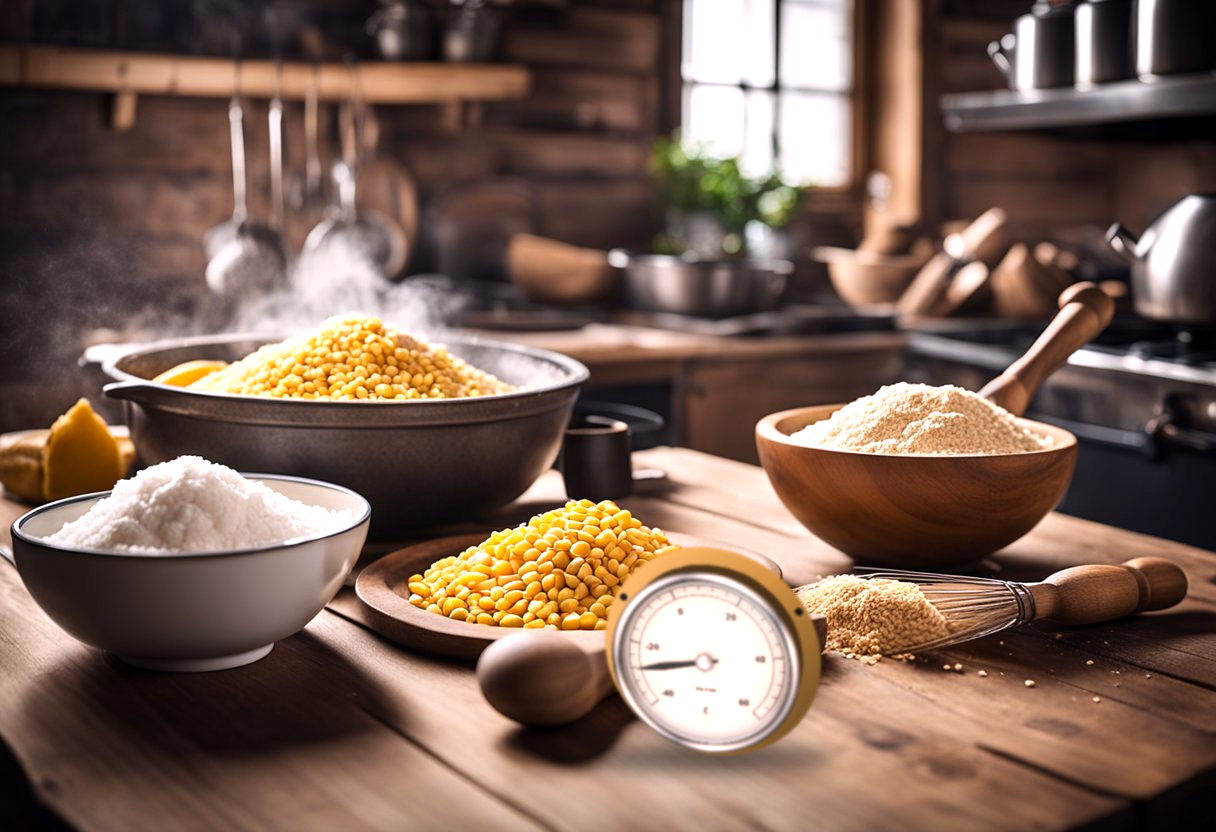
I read -28 °C
